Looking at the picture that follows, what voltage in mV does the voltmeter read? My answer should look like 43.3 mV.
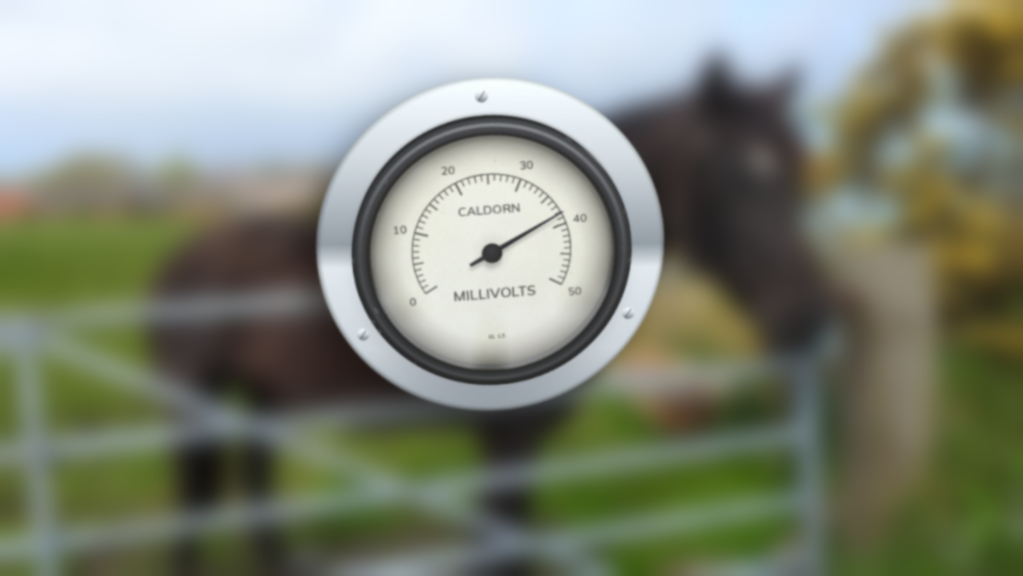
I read 38 mV
